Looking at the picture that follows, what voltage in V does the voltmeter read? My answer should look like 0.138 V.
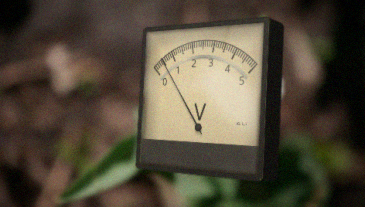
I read 0.5 V
